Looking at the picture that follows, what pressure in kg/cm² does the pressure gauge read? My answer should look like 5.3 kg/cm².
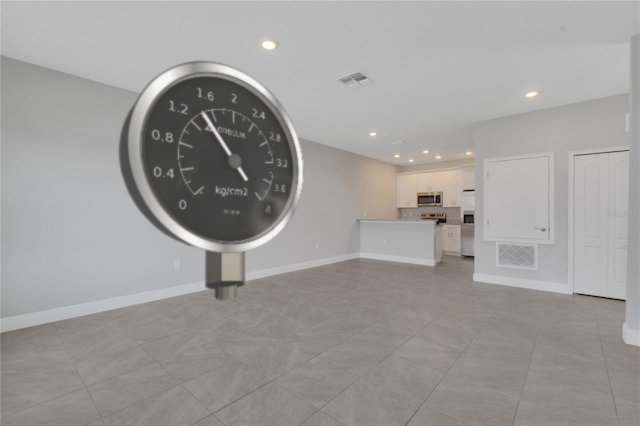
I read 1.4 kg/cm²
